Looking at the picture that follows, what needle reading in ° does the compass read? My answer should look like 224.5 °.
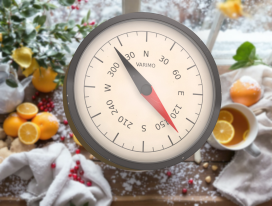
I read 140 °
